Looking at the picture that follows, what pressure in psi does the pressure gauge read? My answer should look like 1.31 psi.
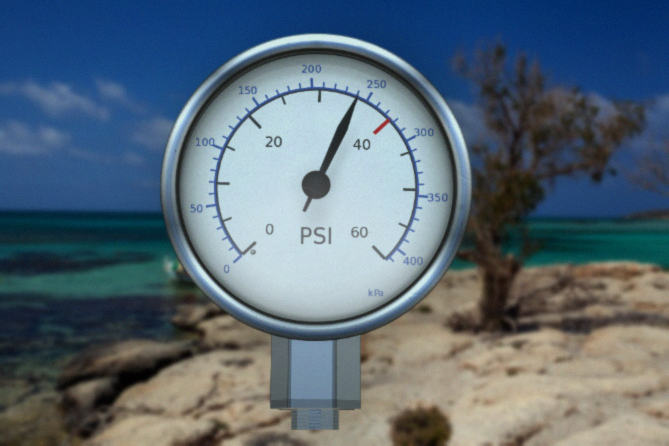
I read 35 psi
